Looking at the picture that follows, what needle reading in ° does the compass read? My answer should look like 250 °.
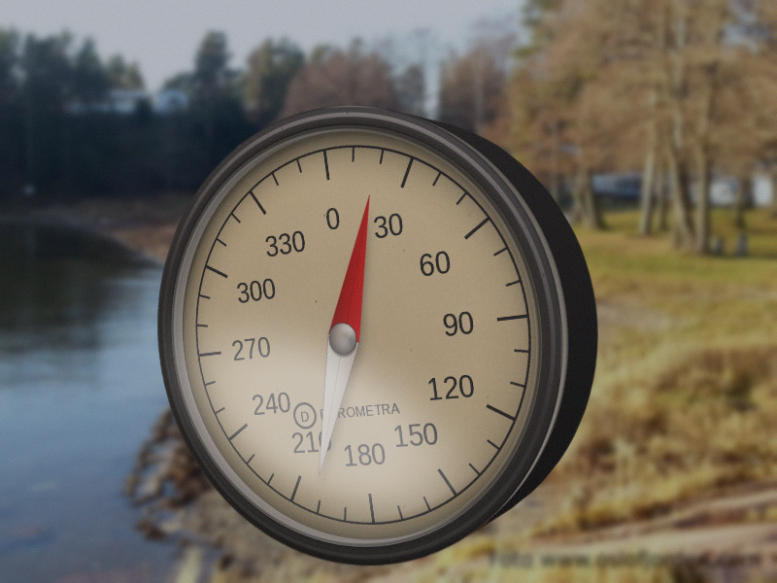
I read 20 °
